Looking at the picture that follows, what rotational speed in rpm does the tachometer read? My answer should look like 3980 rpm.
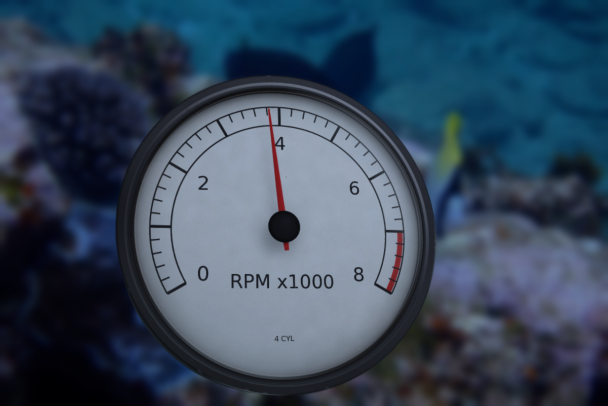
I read 3800 rpm
